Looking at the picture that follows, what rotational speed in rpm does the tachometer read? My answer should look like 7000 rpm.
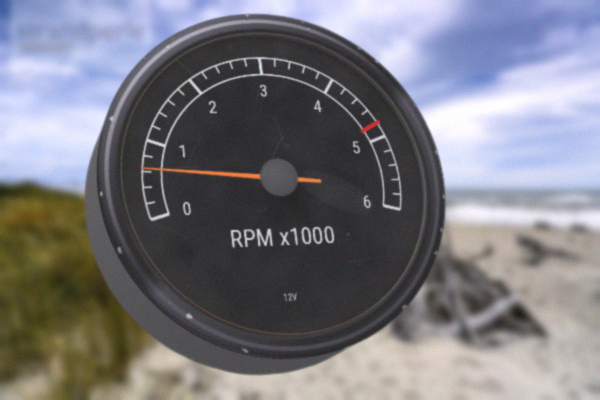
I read 600 rpm
